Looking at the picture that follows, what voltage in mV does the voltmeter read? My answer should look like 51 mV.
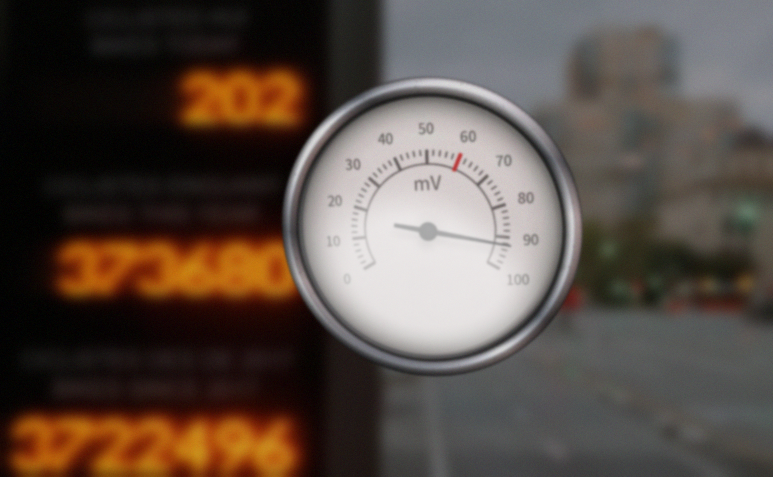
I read 92 mV
